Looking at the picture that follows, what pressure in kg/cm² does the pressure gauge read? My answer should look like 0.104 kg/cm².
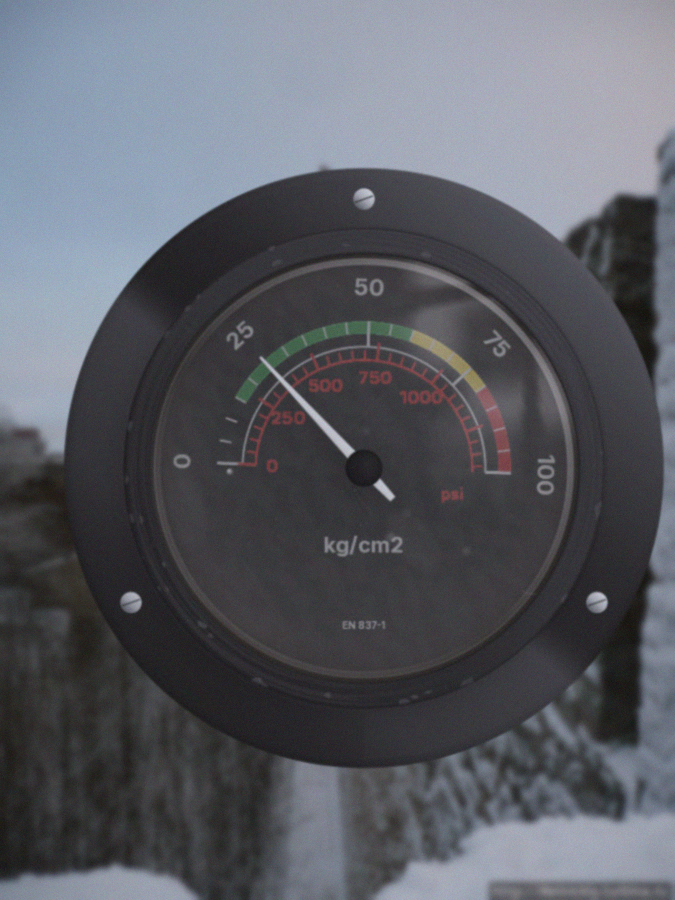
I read 25 kg/cm²
